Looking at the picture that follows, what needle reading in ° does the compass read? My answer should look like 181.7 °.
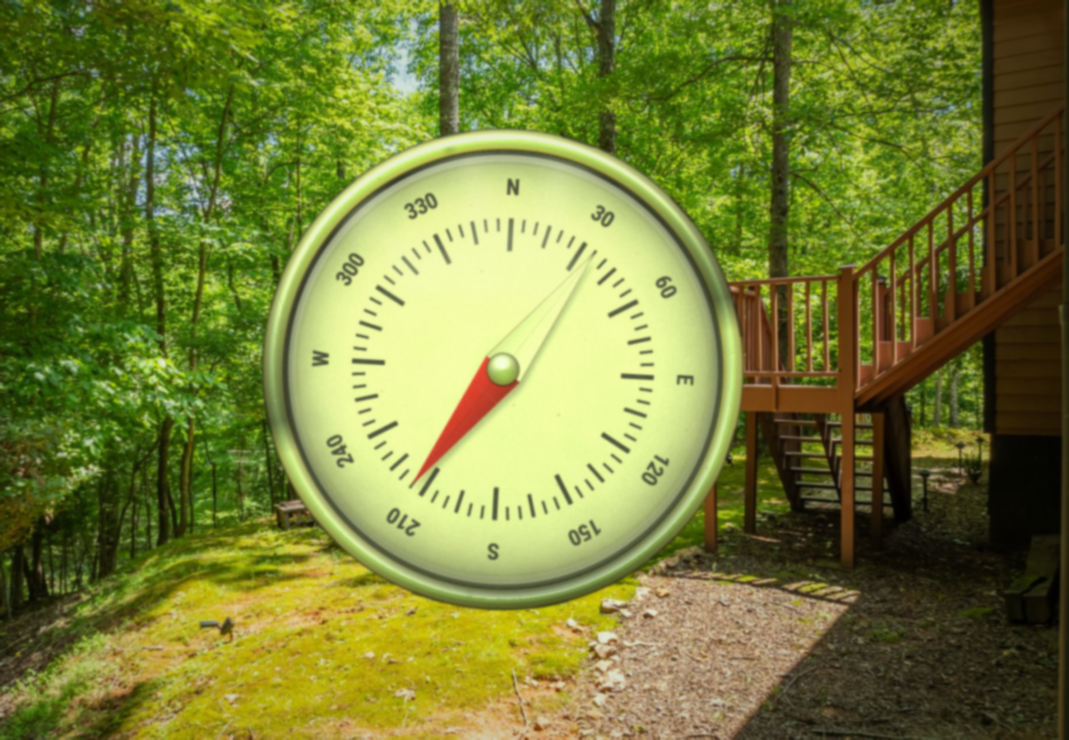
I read 215 °
